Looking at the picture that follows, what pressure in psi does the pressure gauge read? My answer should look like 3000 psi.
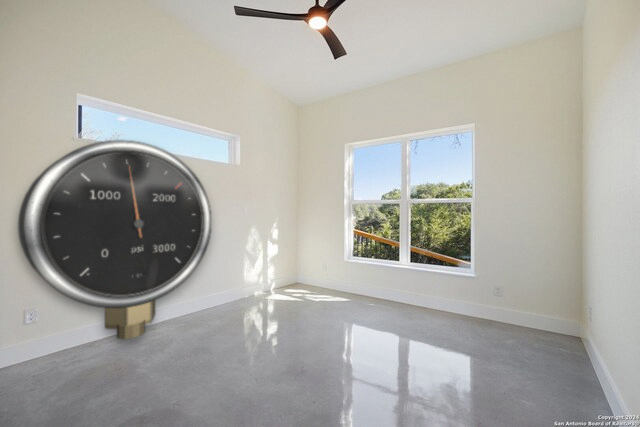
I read 1400 psi
